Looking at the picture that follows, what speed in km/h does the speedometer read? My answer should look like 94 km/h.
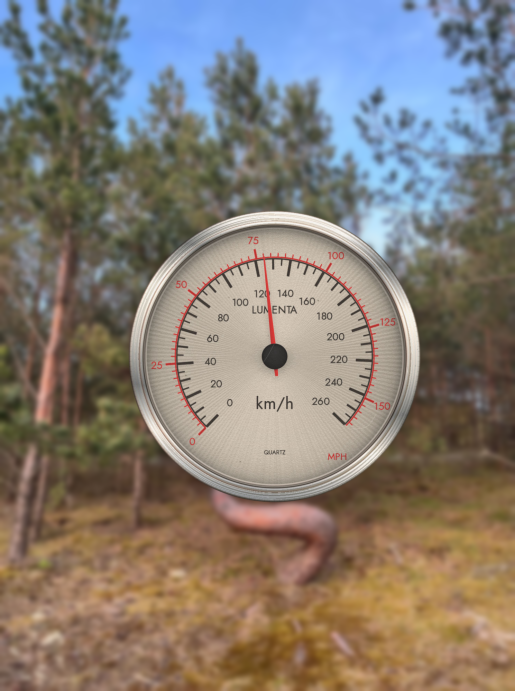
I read 125 km/h
